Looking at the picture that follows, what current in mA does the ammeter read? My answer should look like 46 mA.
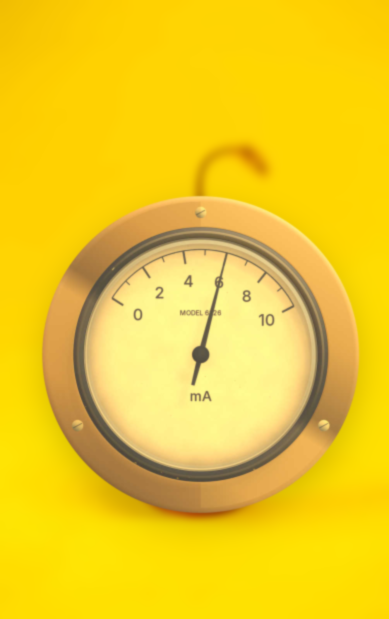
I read 6 mA
